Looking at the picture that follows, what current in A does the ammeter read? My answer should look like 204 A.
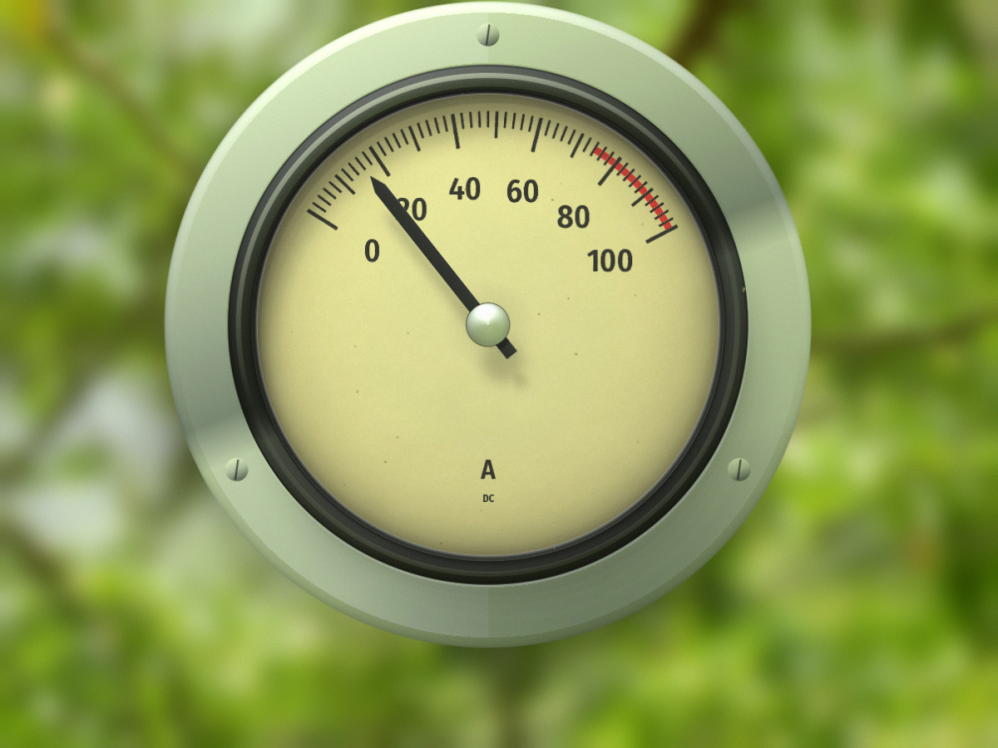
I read 16 A
